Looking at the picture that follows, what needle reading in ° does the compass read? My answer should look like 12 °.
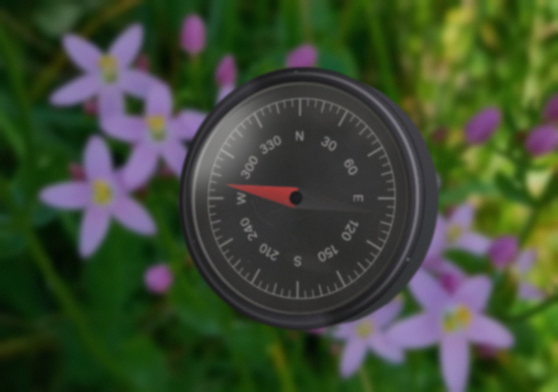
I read 280 °
